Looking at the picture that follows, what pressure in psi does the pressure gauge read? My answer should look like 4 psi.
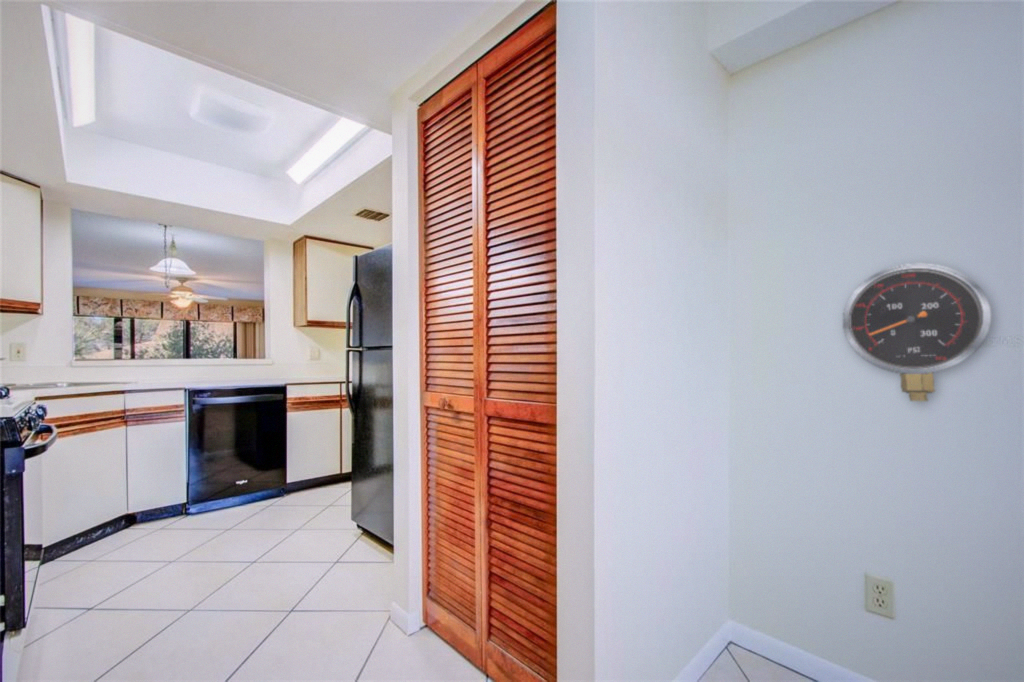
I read 20 psi
